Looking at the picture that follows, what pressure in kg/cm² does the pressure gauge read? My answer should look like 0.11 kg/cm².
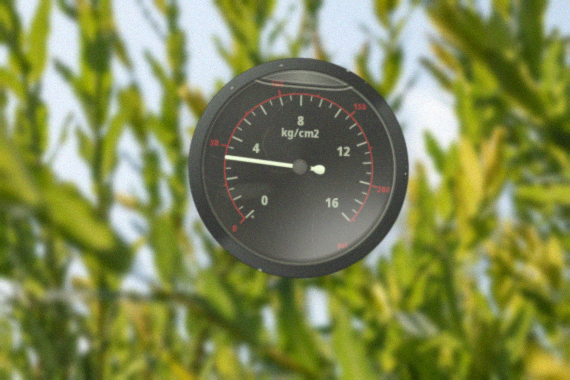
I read 3 kg/cm²
